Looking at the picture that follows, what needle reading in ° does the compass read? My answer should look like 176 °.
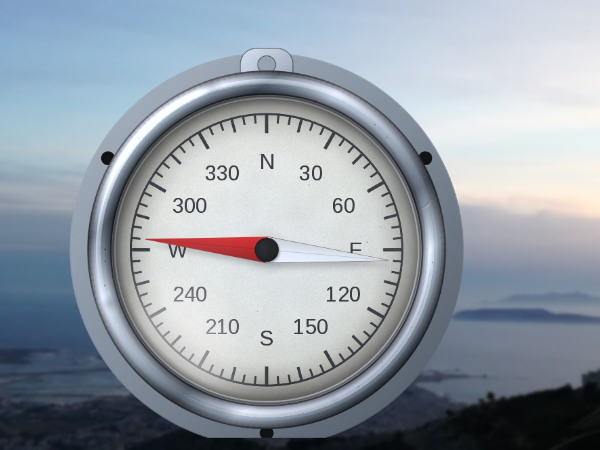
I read 275 °
